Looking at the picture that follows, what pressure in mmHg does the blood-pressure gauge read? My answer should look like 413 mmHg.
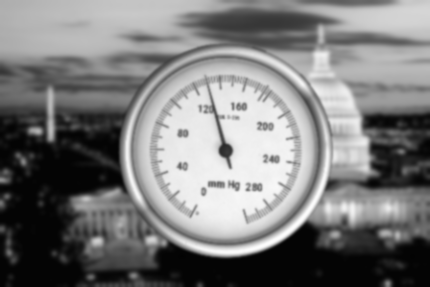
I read 130 mmHg
